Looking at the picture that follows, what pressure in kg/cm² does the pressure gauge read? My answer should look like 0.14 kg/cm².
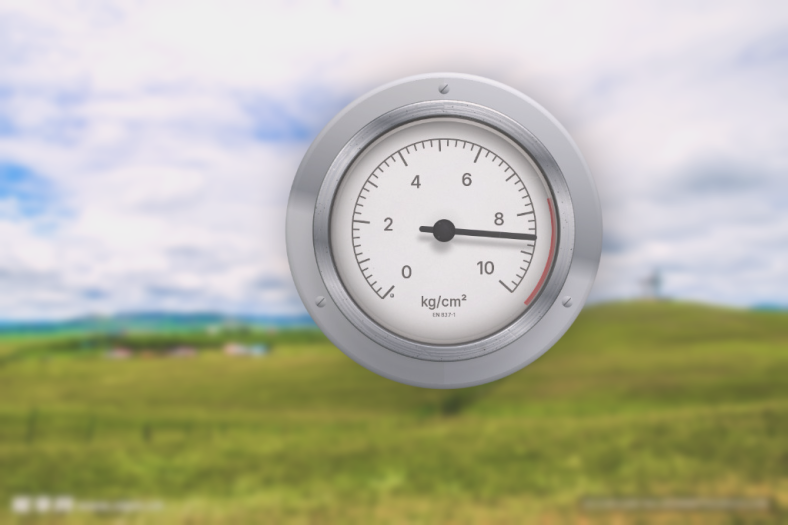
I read 8.6 kg/cm²
